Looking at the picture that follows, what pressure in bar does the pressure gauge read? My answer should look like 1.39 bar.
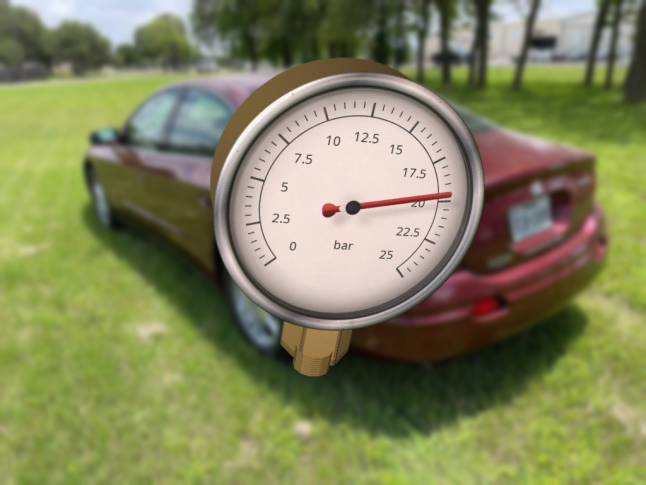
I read 19.5 bar
